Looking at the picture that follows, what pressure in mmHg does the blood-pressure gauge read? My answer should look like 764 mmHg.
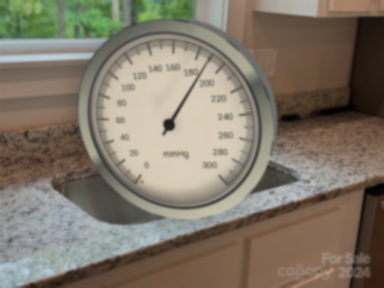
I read 190 mmHg
